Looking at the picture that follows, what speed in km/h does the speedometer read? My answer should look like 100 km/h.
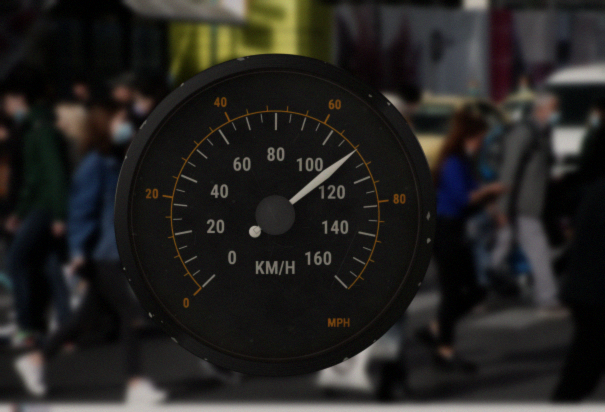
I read 110 km/h
